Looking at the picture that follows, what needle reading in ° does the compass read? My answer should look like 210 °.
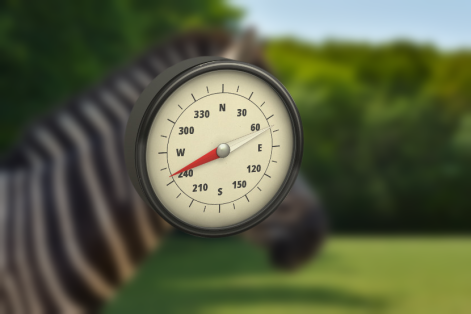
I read 247.5 °
